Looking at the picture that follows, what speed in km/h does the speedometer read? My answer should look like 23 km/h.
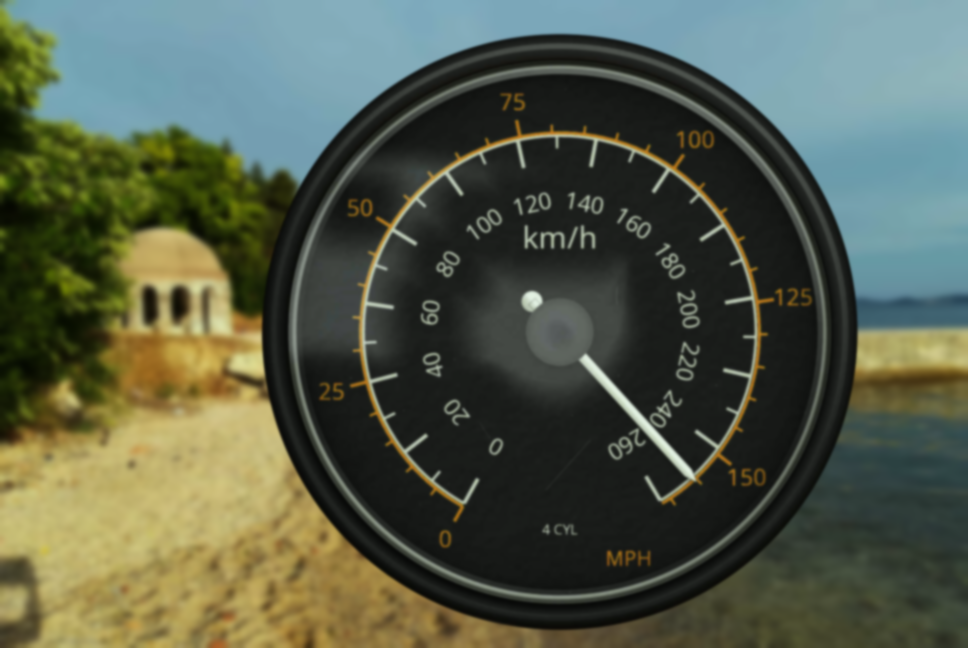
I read 250 km/h
